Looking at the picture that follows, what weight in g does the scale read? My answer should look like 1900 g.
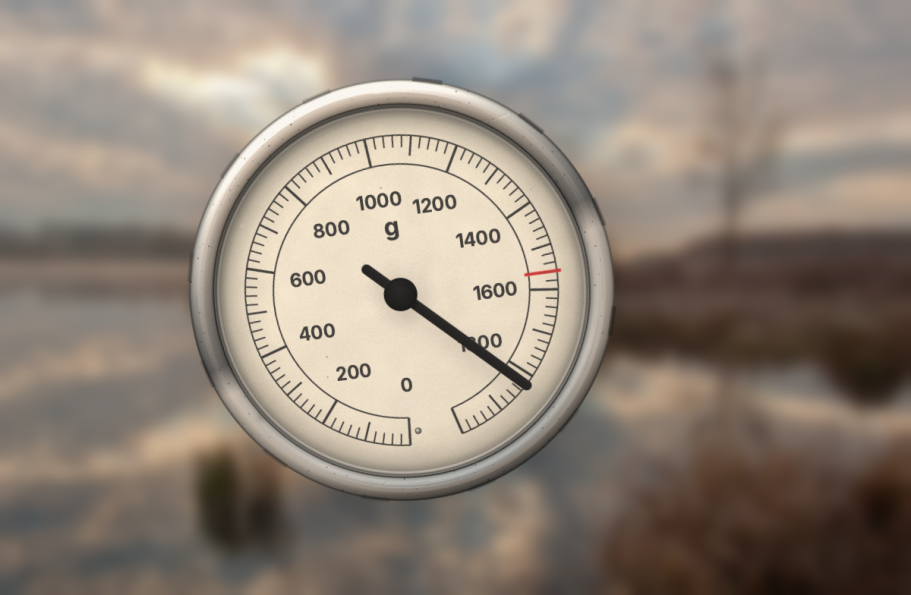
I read 1820 g
